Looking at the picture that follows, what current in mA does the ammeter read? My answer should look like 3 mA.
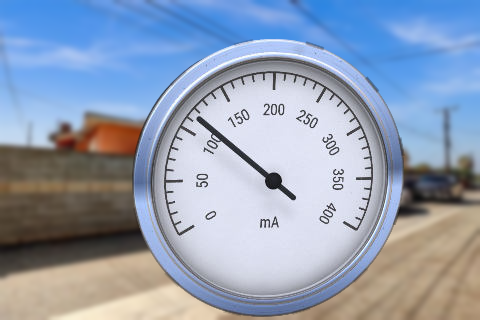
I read 115 mA
